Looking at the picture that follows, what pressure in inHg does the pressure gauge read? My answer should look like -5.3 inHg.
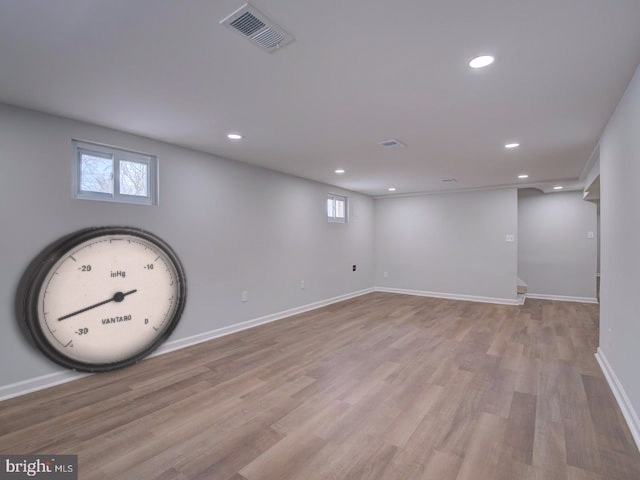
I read -27 inHg
